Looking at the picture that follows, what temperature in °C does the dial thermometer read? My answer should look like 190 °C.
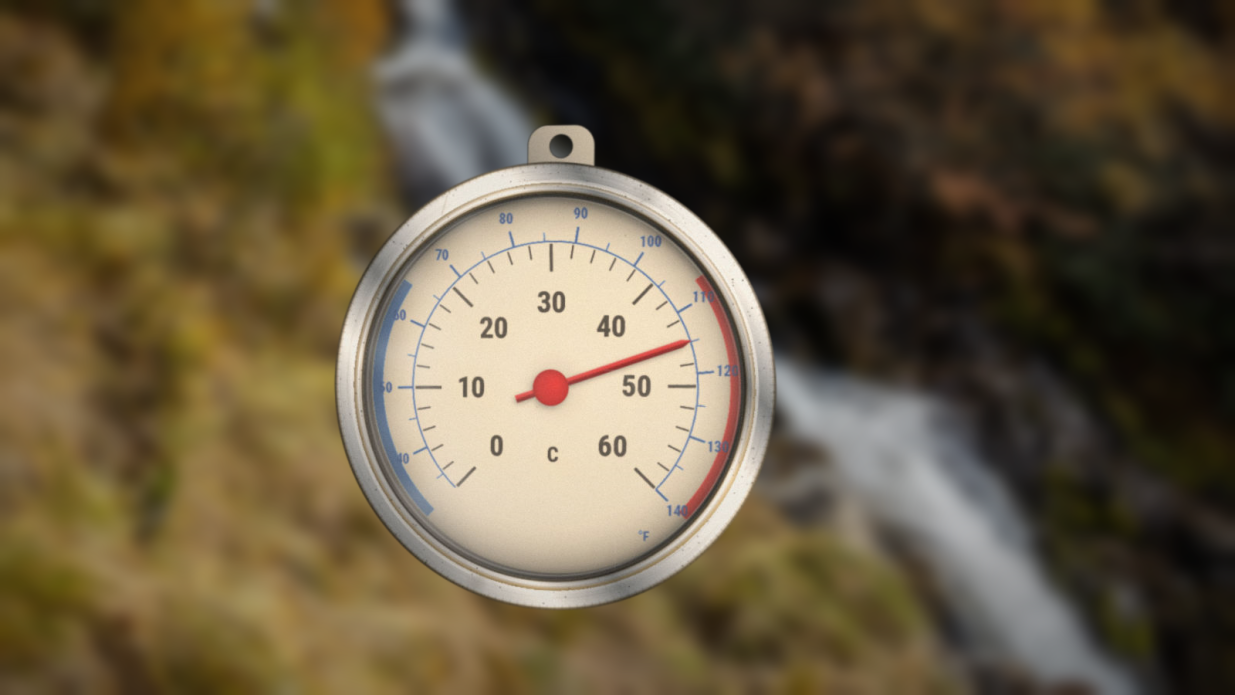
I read 46 °C
